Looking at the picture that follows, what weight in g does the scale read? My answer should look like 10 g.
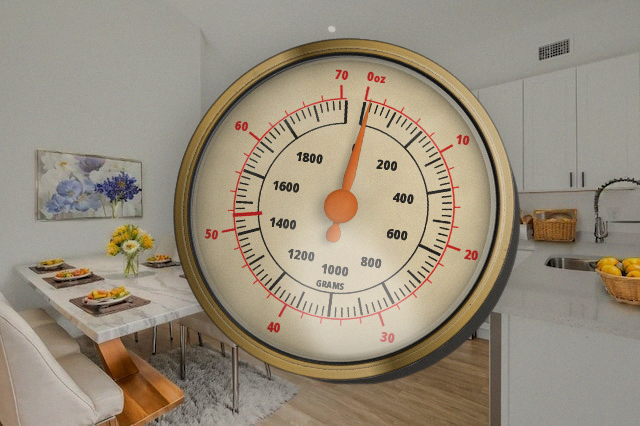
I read 20 g
